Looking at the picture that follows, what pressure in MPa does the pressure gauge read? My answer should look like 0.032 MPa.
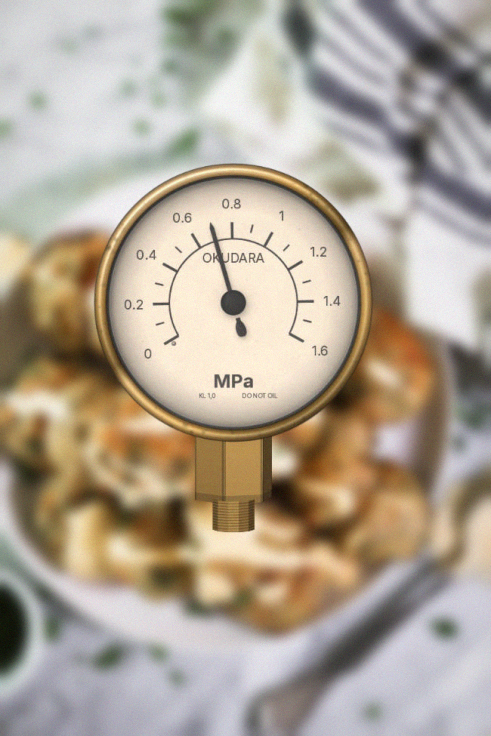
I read 0.7 MPa
